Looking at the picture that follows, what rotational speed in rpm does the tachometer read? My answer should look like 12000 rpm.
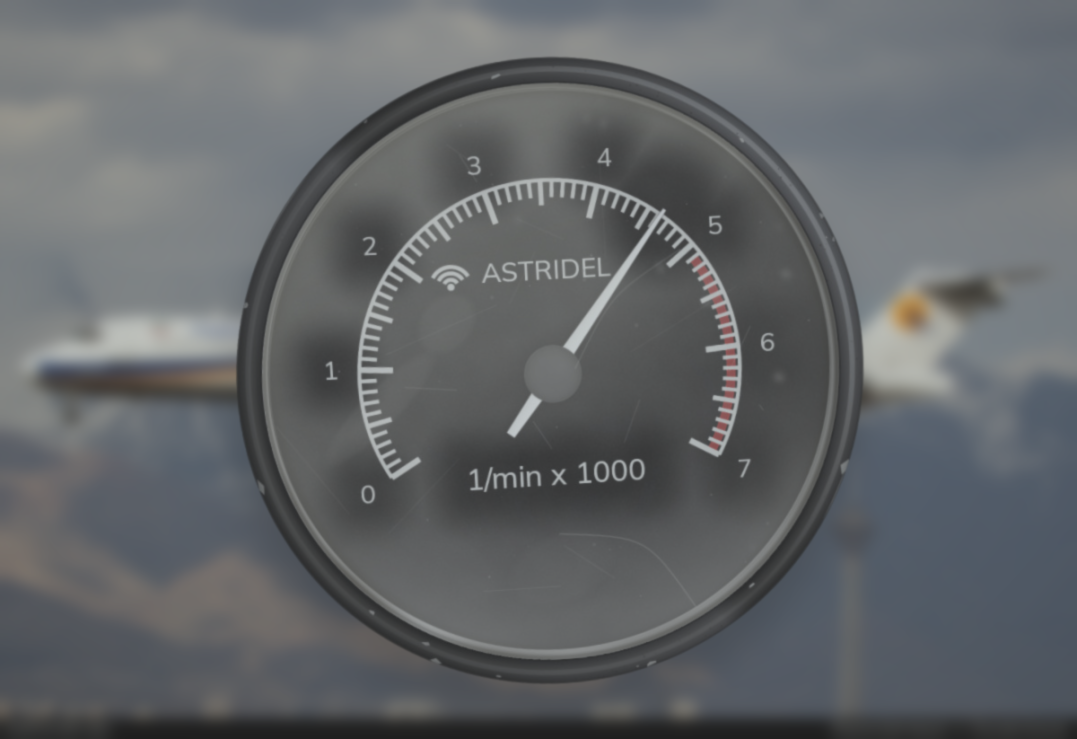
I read 4600 rpm
